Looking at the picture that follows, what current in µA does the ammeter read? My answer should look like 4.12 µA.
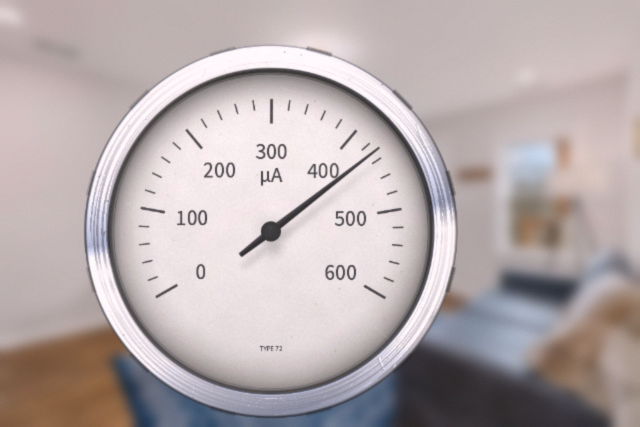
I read 430 µA
